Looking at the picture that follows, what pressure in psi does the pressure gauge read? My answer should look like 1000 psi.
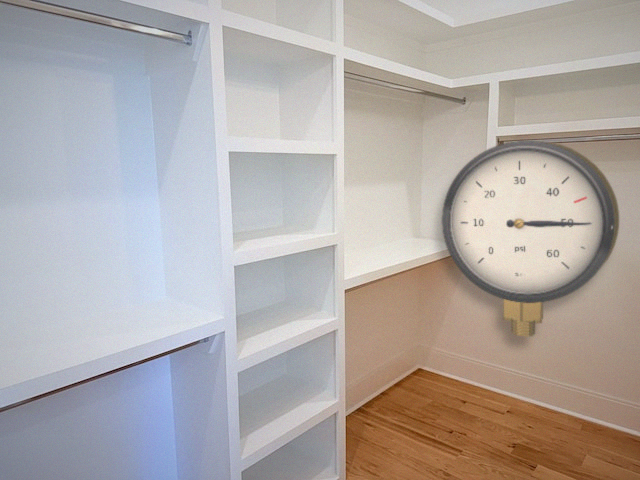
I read 50 psi
